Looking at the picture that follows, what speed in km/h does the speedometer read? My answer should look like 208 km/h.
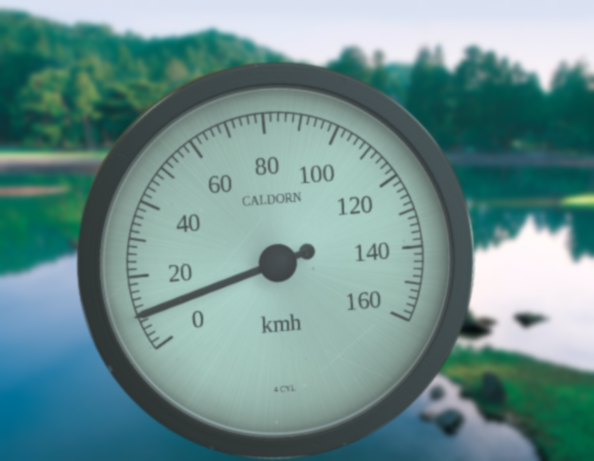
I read 10 km/h
